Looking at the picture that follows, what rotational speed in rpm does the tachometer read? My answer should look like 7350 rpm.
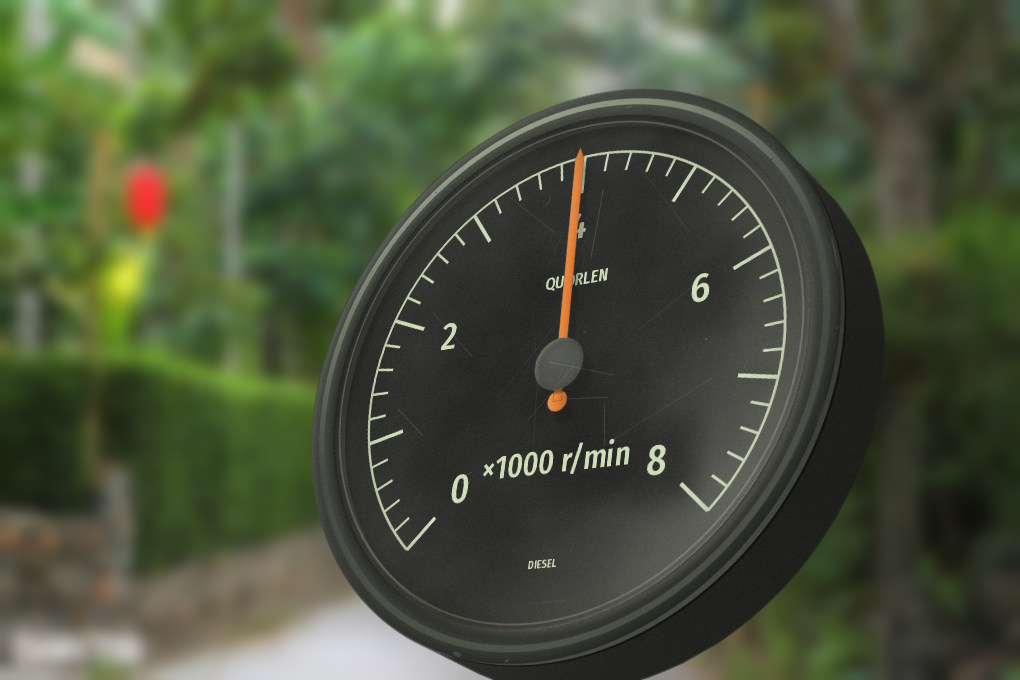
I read 4000 rpm
